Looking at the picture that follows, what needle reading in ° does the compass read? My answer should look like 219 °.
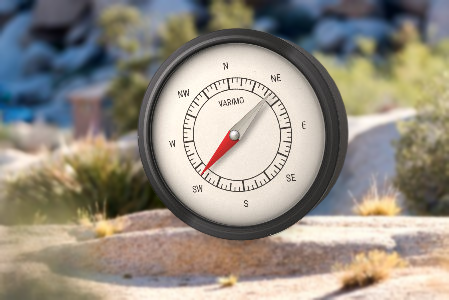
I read 230 °
